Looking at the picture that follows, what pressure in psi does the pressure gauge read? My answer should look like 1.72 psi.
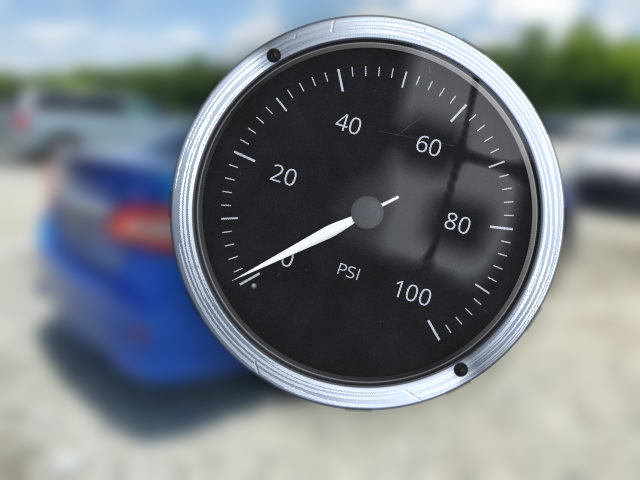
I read 1 psi
